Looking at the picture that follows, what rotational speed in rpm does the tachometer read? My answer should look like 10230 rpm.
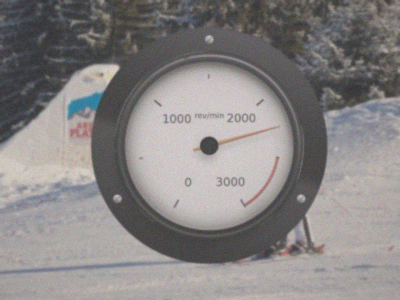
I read 2250 rpm
